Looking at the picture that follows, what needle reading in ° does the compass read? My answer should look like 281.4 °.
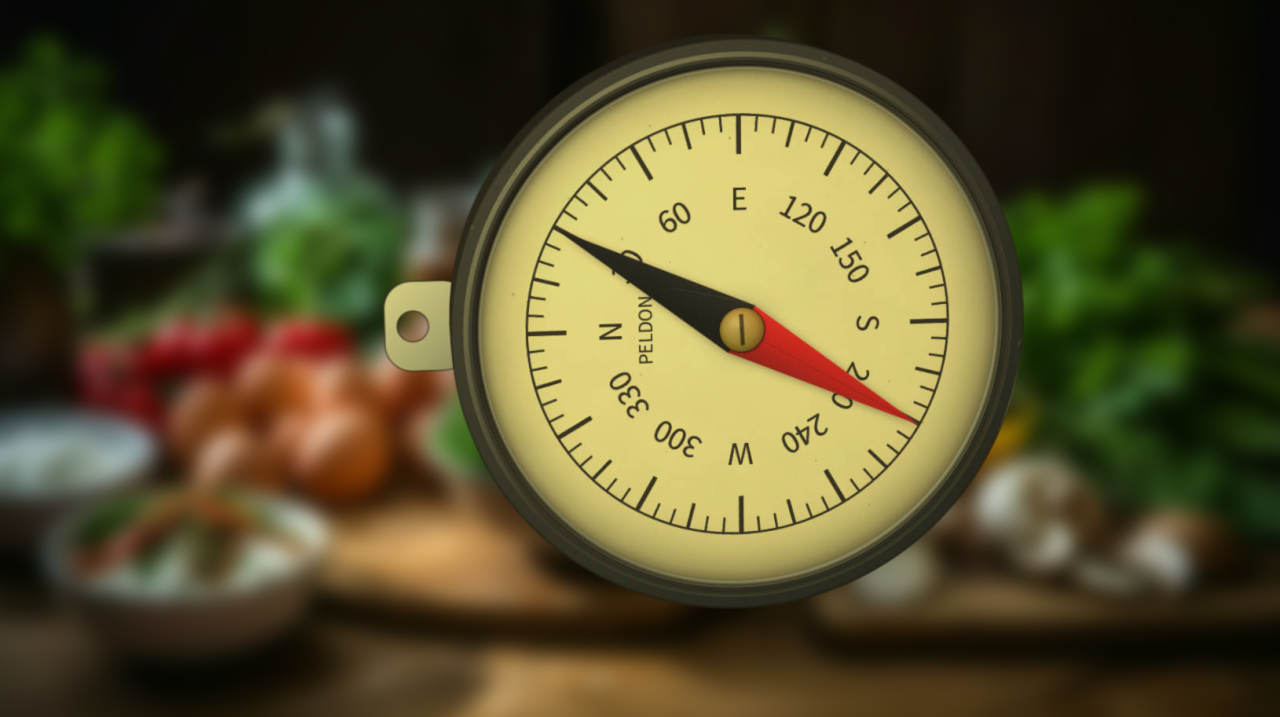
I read 210 °
